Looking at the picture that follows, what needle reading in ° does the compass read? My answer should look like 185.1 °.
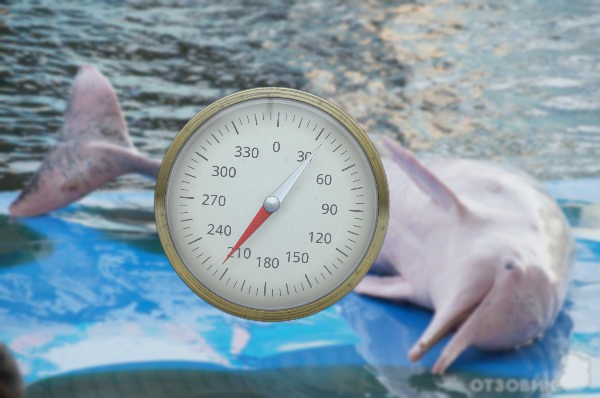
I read 215 °
